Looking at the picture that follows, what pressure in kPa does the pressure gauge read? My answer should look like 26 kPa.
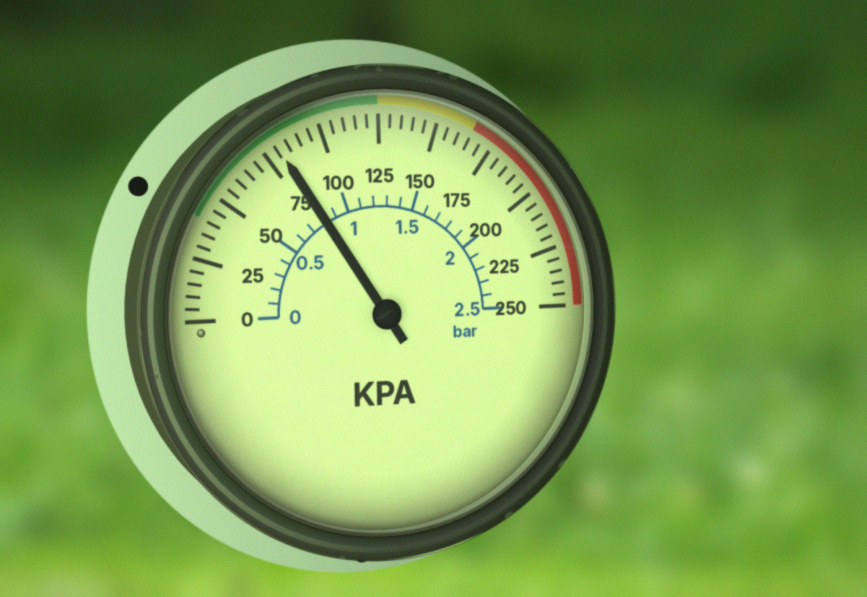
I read 80 kPa
